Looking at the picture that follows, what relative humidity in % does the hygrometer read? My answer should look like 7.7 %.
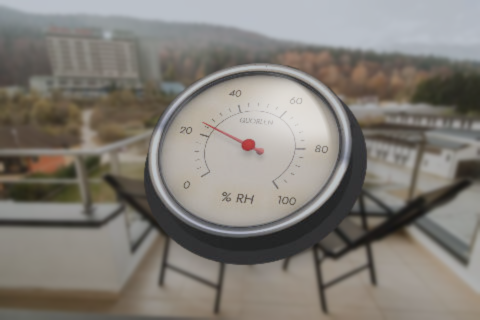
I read 24 %
